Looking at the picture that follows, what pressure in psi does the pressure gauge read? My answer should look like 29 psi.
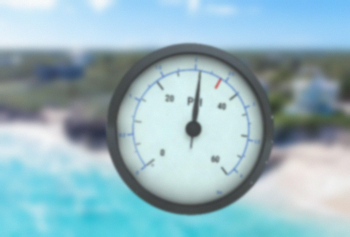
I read 30 psi
